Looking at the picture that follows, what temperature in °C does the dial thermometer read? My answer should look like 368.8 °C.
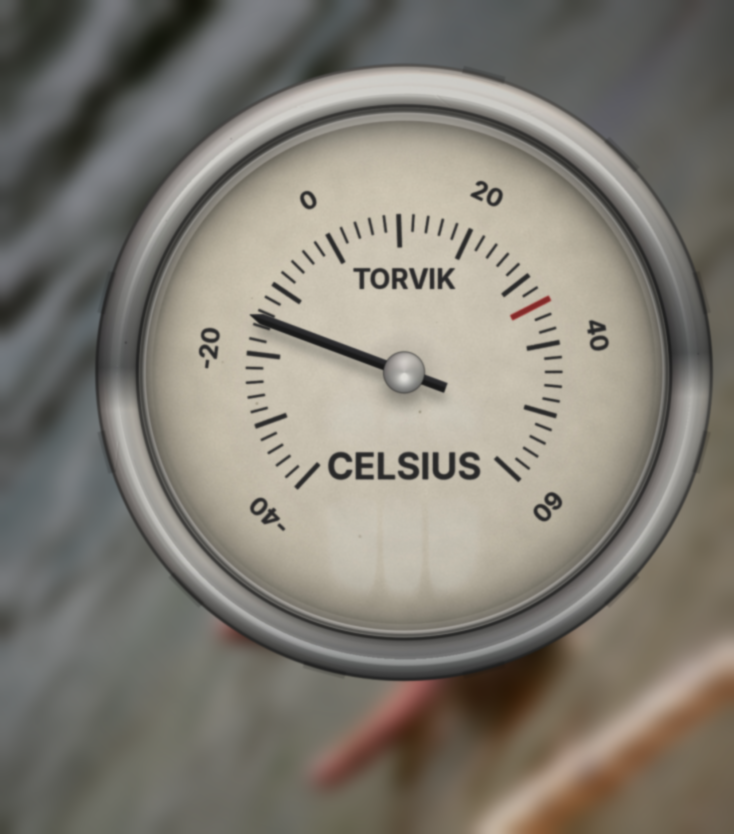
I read -15 °C
